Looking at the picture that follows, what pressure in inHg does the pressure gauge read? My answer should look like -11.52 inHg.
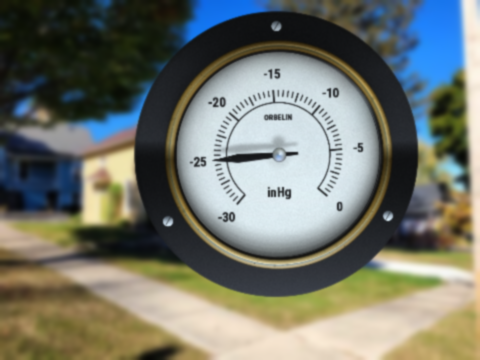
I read -25 inHg
